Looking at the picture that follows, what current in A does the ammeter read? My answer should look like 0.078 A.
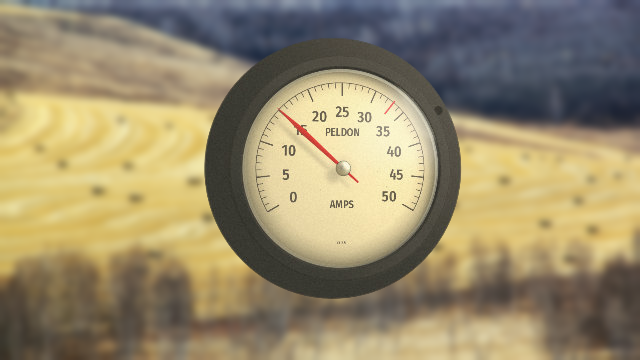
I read 15 A
